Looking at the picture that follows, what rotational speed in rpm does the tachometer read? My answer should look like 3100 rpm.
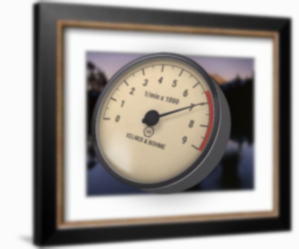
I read 7000 rpm
